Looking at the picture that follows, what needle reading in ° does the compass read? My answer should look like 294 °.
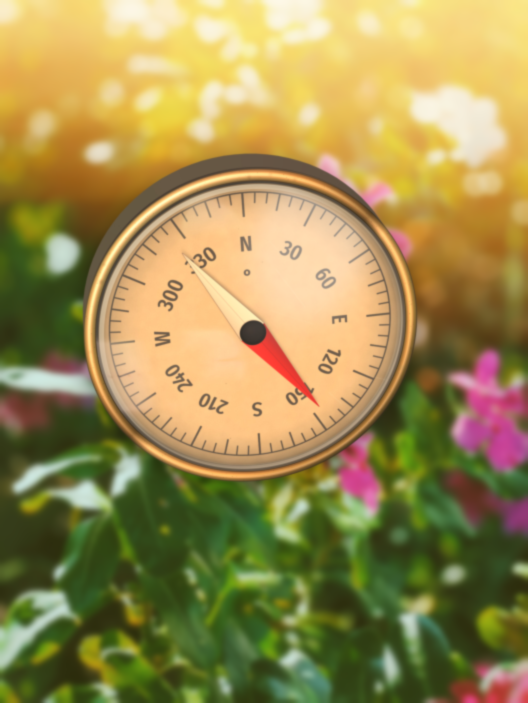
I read 145 °
